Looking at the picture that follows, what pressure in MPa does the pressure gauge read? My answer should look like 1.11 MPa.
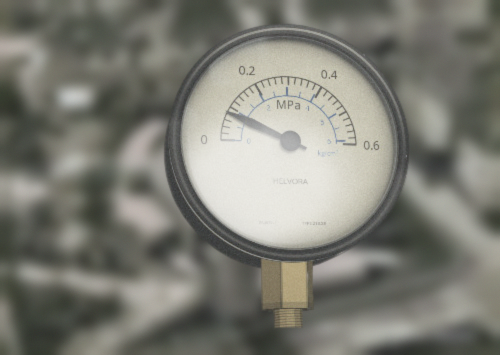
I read 0.08 MPa
